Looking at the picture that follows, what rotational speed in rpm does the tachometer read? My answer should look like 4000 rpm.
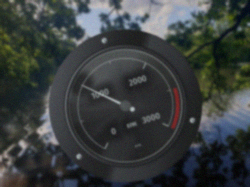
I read 1000 rpm
